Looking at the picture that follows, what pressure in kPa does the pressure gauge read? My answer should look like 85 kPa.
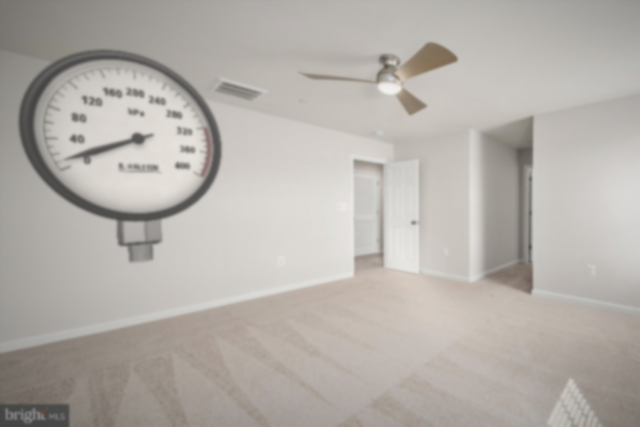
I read 10 kPa
